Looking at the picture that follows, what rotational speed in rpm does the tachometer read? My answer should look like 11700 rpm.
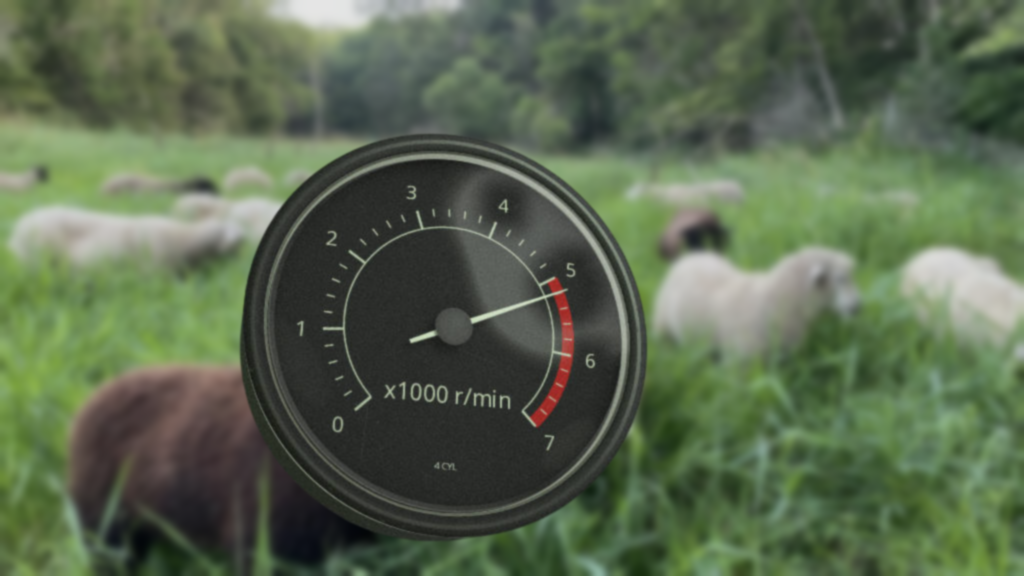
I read 5200 rpm
